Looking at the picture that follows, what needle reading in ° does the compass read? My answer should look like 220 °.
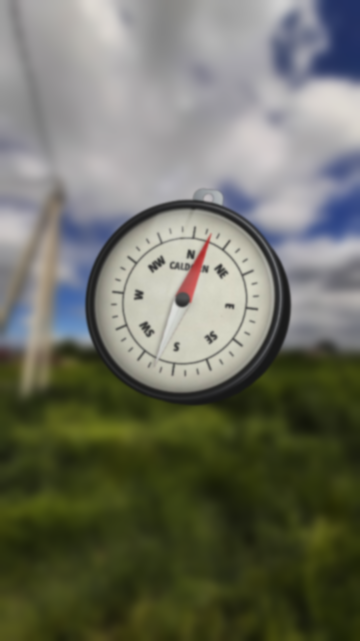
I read 15 °
